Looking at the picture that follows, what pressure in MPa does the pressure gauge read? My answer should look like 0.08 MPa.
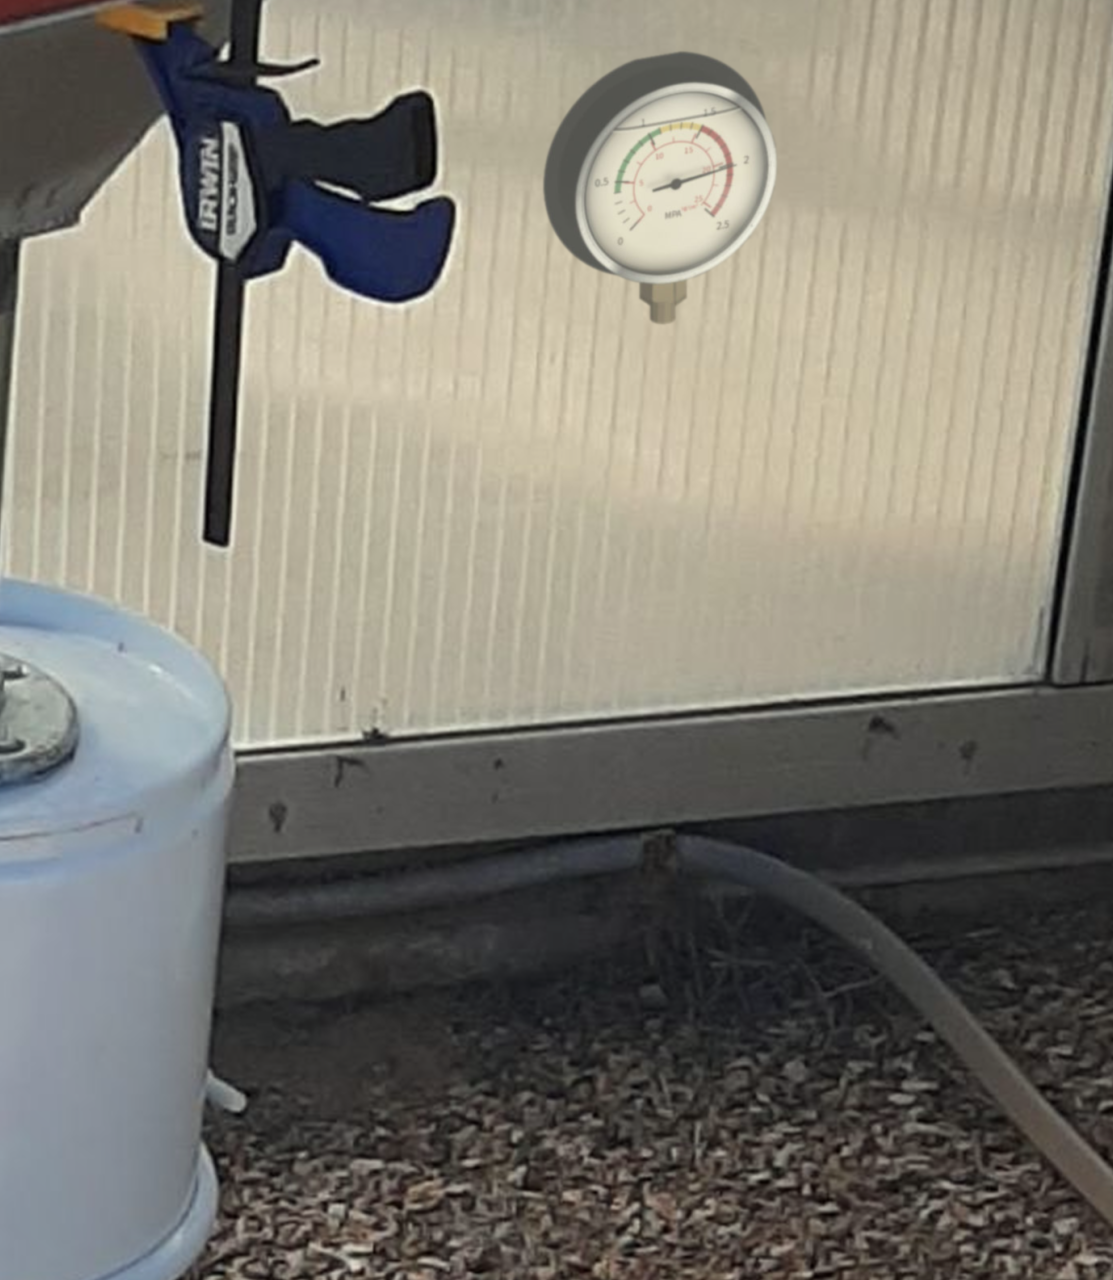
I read 2 MPa
